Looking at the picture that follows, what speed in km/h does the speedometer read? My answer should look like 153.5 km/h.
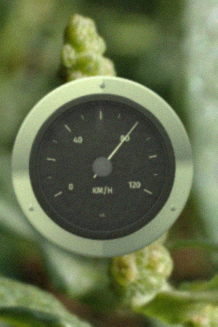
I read 80 km/h
